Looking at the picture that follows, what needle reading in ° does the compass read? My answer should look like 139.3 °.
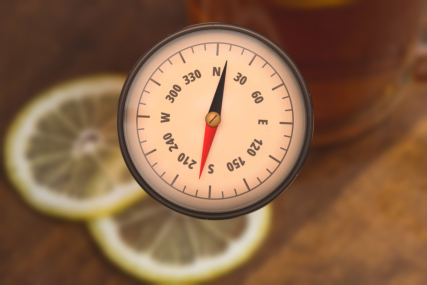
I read 190 °
